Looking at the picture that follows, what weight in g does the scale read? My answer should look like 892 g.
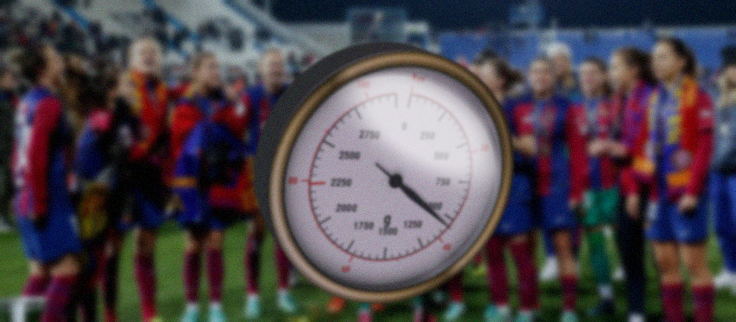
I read 1050 g
